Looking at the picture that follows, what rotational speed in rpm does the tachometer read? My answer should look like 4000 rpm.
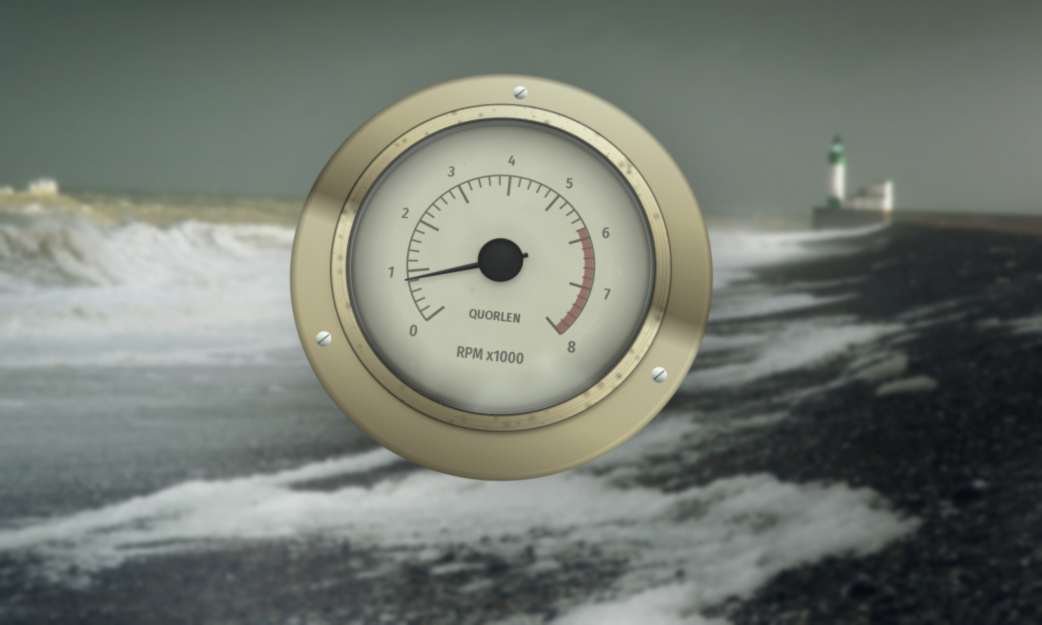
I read 800 rpm
